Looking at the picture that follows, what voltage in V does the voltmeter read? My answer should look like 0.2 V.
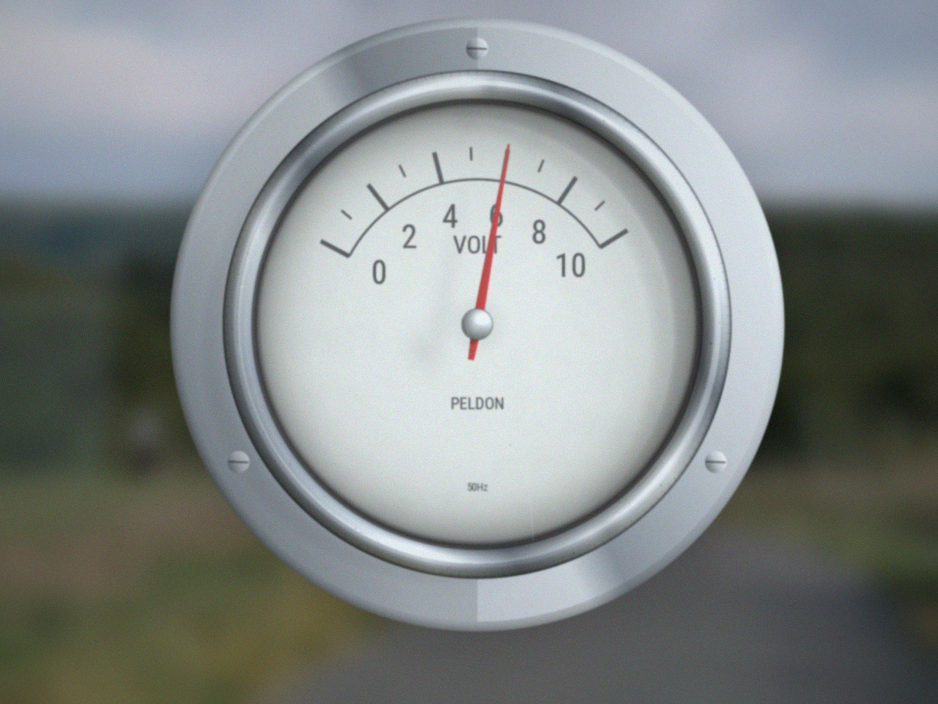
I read 6 V
